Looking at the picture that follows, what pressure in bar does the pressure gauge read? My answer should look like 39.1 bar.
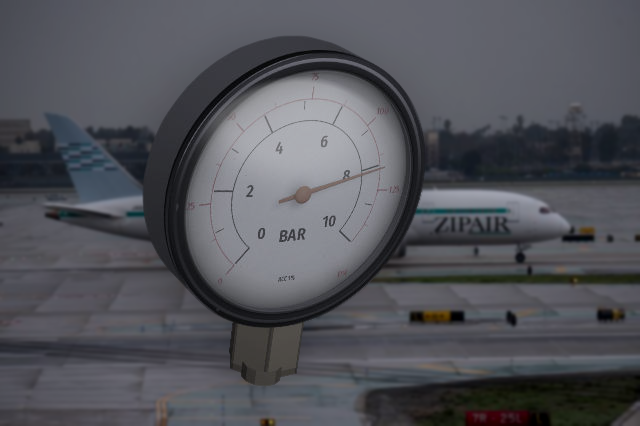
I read 8 bar
